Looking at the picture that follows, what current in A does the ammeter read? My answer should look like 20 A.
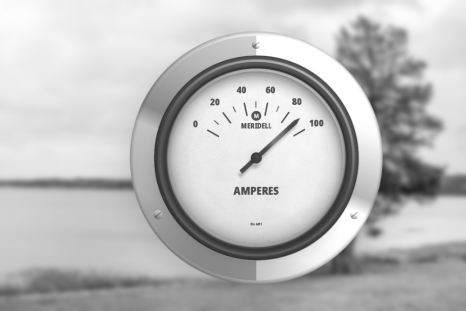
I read 90 A
